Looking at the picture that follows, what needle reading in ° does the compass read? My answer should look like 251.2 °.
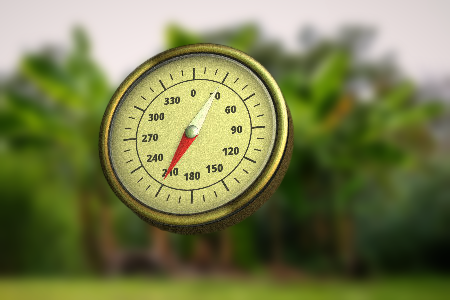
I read 210 °
